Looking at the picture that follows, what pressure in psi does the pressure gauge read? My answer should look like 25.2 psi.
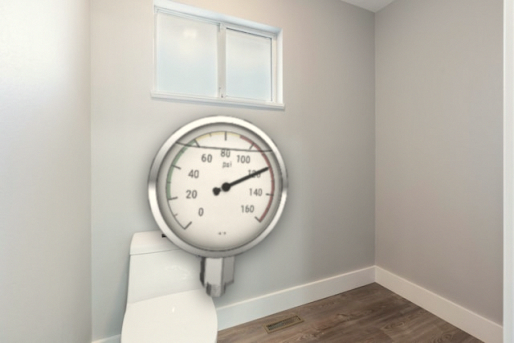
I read 120 psi
